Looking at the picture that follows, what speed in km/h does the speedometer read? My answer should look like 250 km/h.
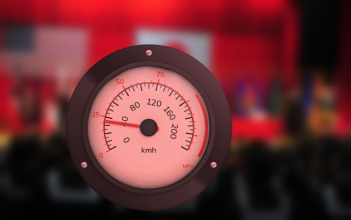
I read 35 km/h
